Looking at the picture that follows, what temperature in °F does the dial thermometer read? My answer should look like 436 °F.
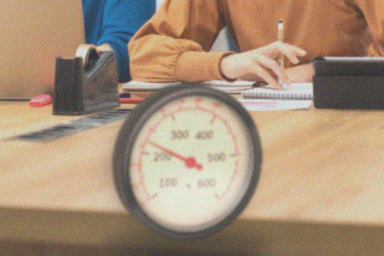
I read 225 °F
